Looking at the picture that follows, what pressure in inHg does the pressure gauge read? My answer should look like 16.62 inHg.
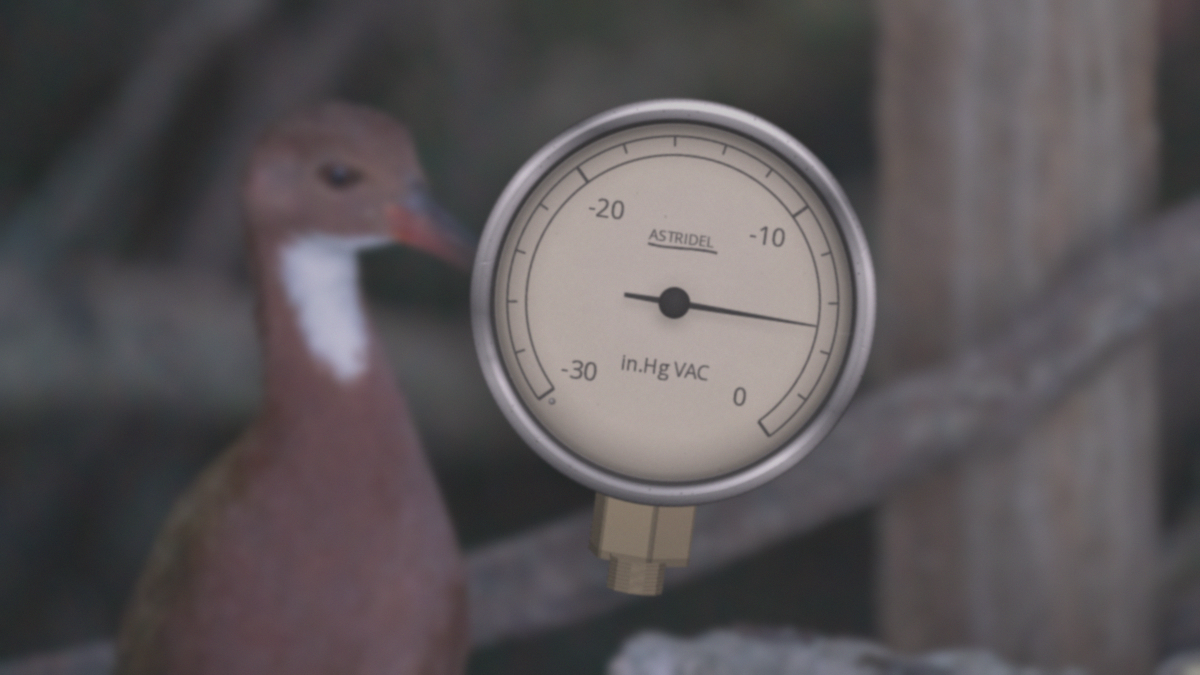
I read -5 inHg
